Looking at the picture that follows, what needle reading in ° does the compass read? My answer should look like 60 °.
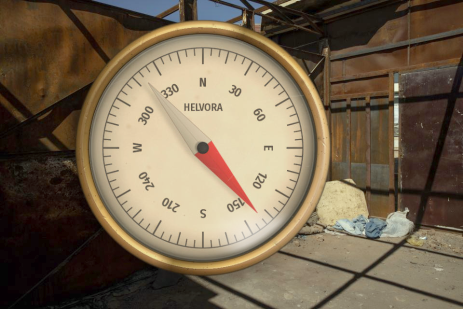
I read 140 °
